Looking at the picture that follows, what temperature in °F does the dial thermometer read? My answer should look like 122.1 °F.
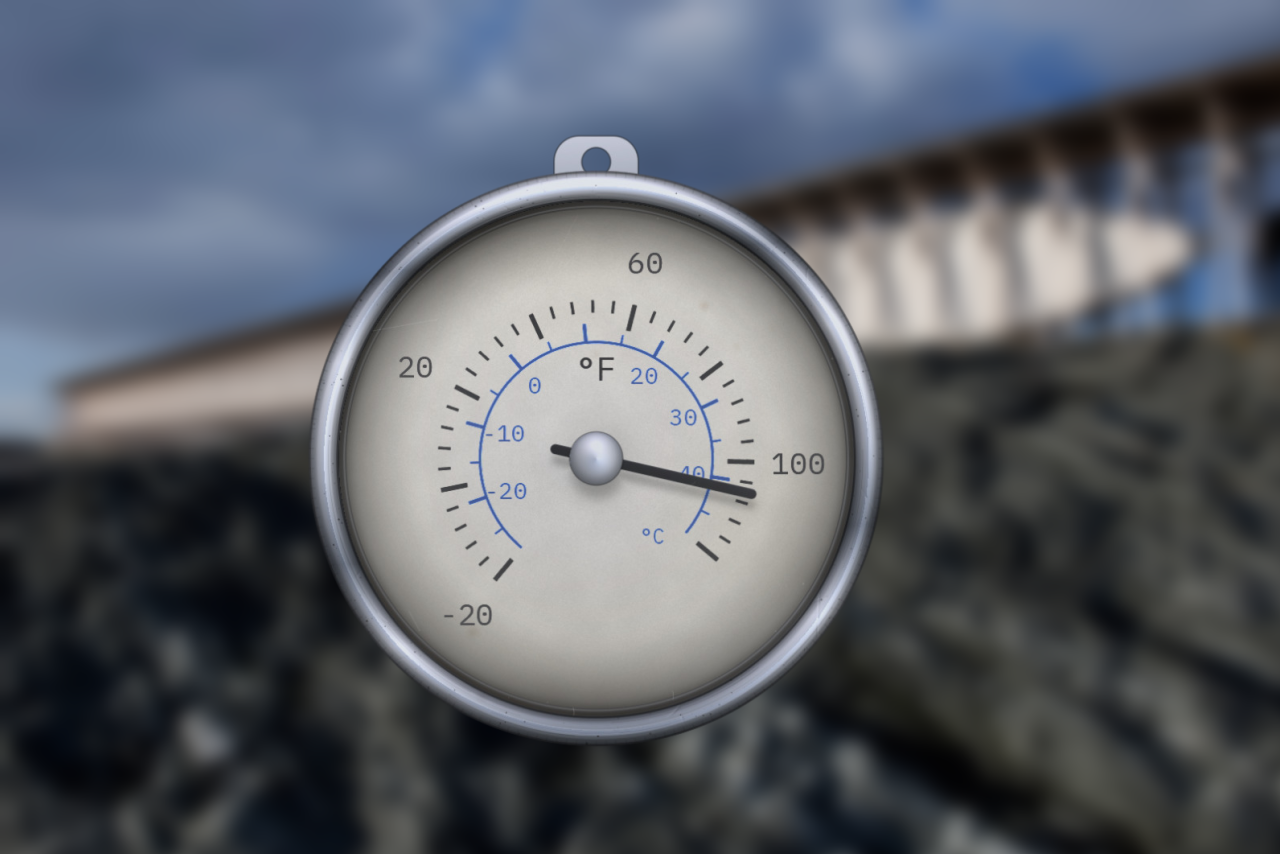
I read 106 °F
